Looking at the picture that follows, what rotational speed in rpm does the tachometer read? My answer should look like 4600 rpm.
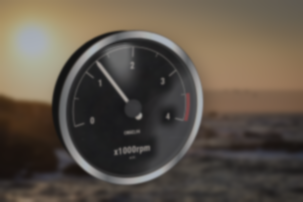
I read 1250 rpm
